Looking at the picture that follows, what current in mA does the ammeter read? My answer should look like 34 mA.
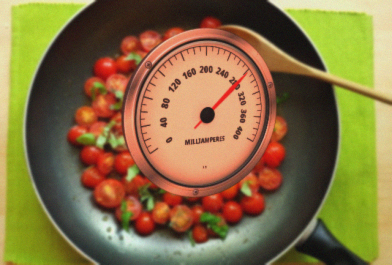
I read 280 mA
